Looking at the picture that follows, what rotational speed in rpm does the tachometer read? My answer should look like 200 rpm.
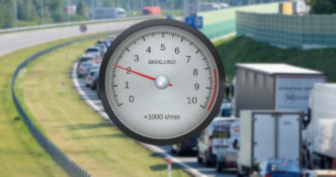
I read 2000 rpm
